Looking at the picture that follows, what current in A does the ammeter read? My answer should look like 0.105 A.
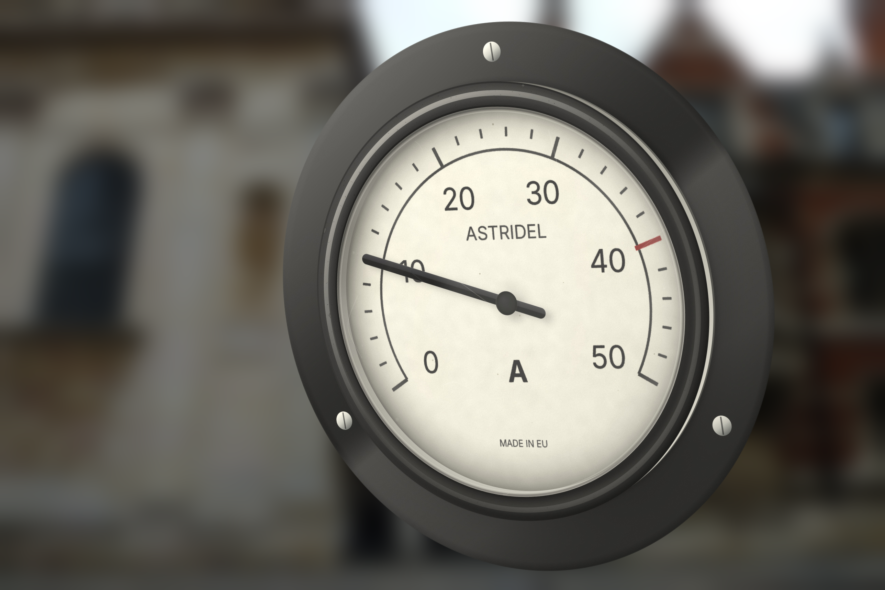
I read 10 A
